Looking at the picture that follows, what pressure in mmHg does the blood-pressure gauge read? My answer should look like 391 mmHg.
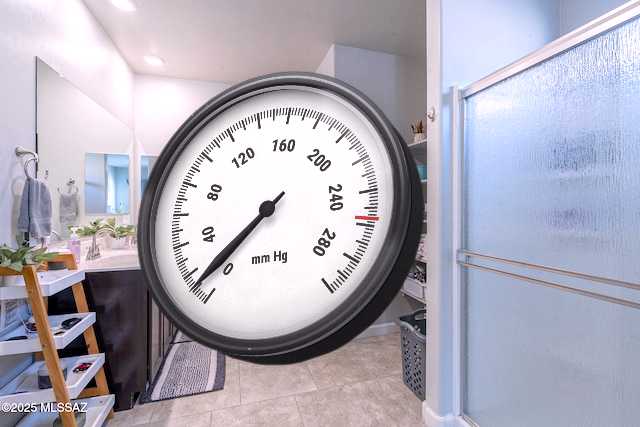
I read 10 mmHg
